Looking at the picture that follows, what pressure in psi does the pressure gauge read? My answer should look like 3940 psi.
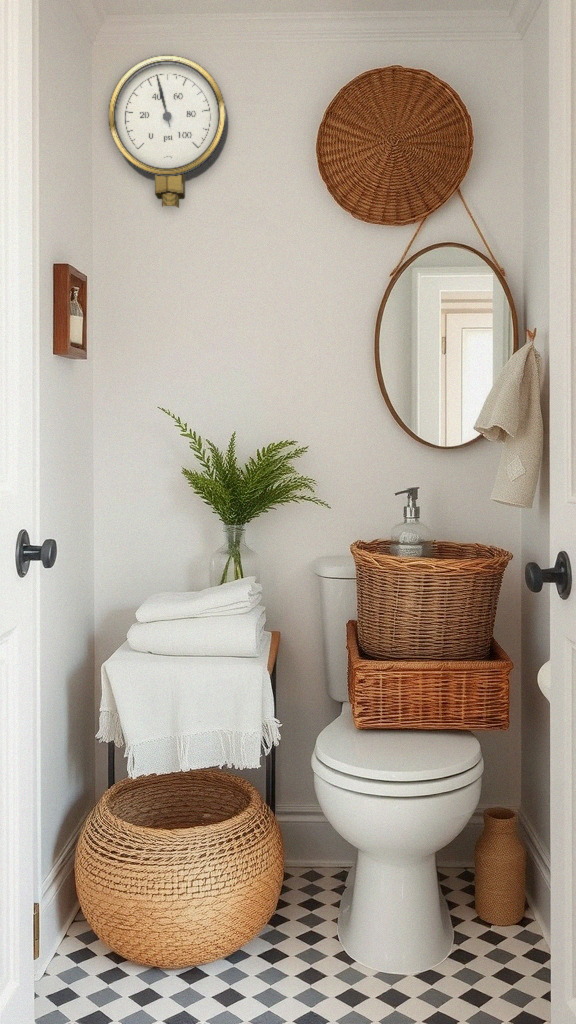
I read 45 psi
